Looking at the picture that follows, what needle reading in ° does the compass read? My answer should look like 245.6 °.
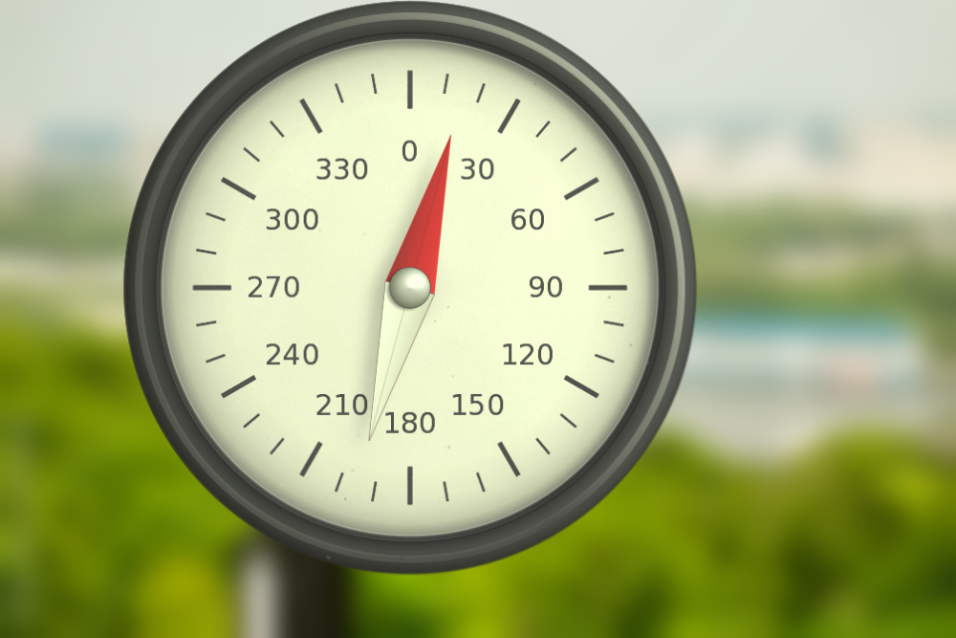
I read 15 °
